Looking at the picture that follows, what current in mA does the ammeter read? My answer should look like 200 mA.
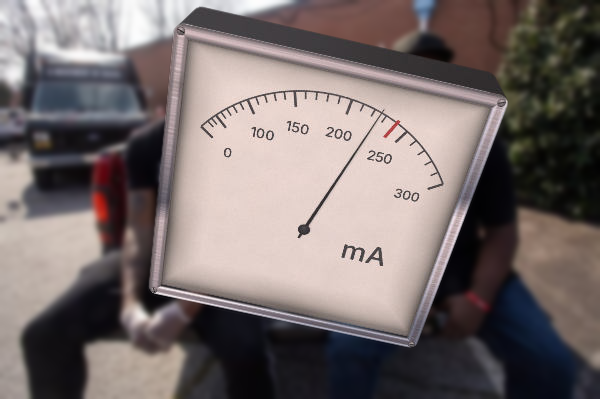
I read 225 mA
